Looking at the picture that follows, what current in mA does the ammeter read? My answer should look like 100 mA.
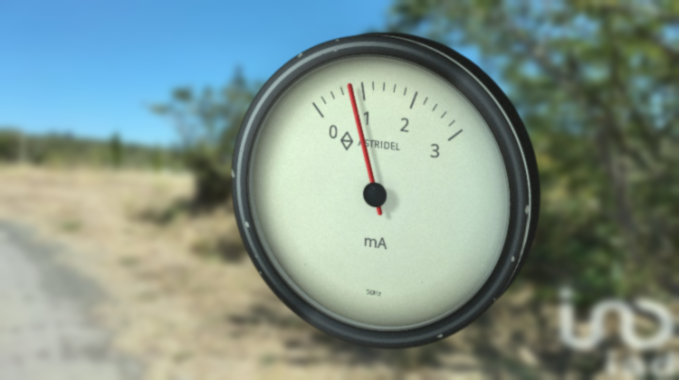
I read 0.8 mA
